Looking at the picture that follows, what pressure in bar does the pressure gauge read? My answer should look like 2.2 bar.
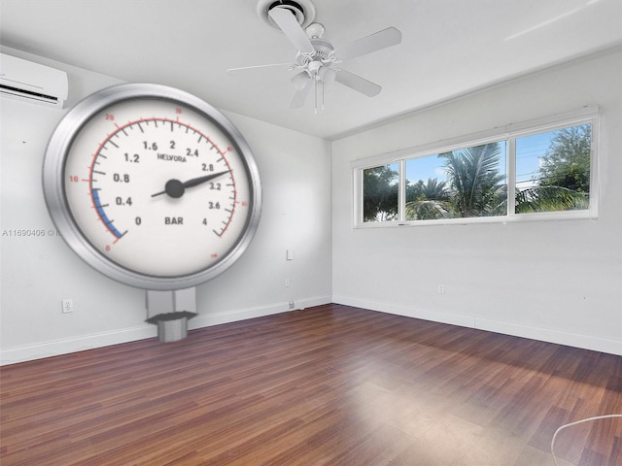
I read 3 bar
